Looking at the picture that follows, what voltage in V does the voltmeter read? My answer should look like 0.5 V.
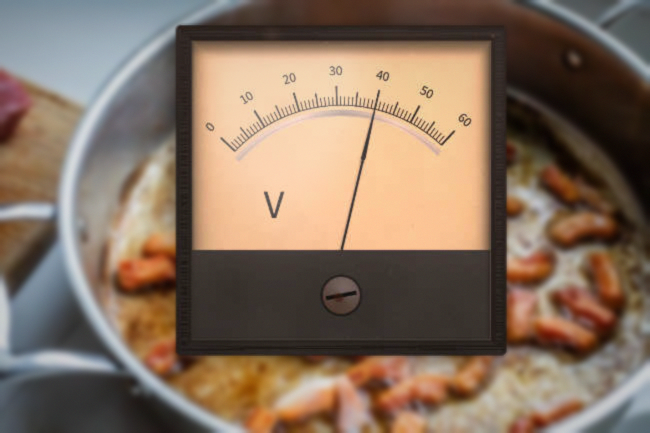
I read 40 V
